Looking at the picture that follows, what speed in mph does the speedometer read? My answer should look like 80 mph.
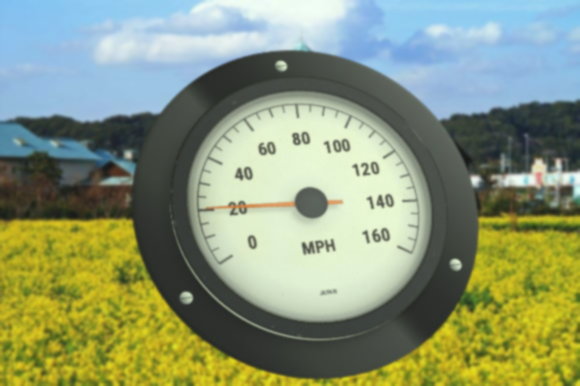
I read 20 mph
